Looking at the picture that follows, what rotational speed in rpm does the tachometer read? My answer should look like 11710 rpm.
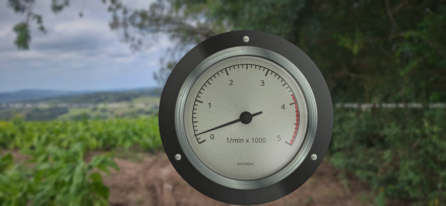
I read 200 rpm
